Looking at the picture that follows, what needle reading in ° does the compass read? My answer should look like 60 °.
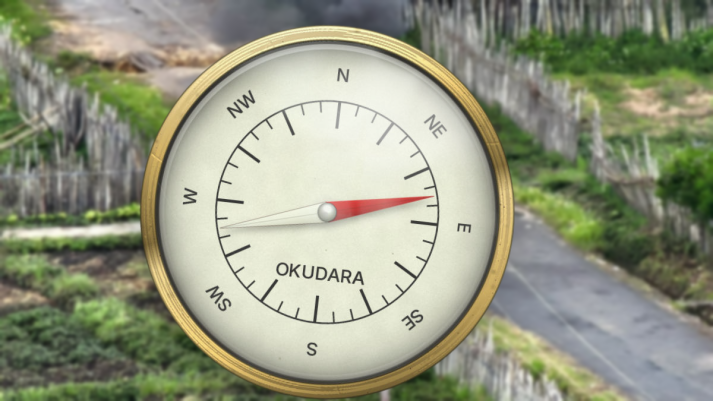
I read 75 °
